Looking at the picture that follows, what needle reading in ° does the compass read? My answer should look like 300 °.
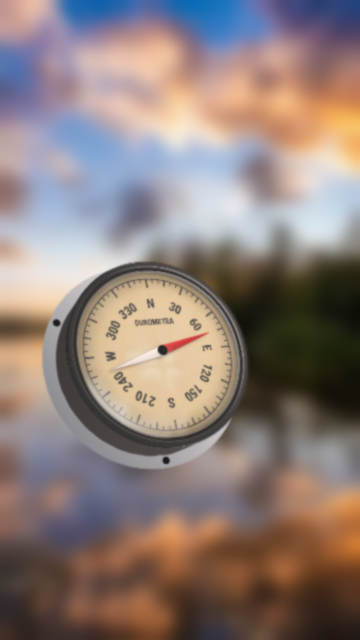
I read 75 °
